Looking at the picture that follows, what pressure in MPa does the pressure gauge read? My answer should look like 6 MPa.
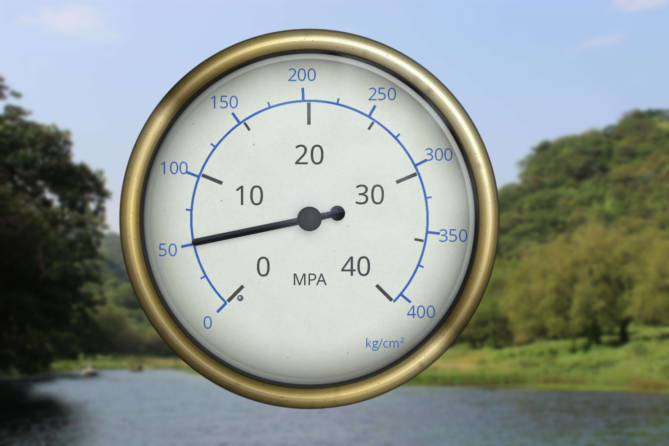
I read 5 MPa
